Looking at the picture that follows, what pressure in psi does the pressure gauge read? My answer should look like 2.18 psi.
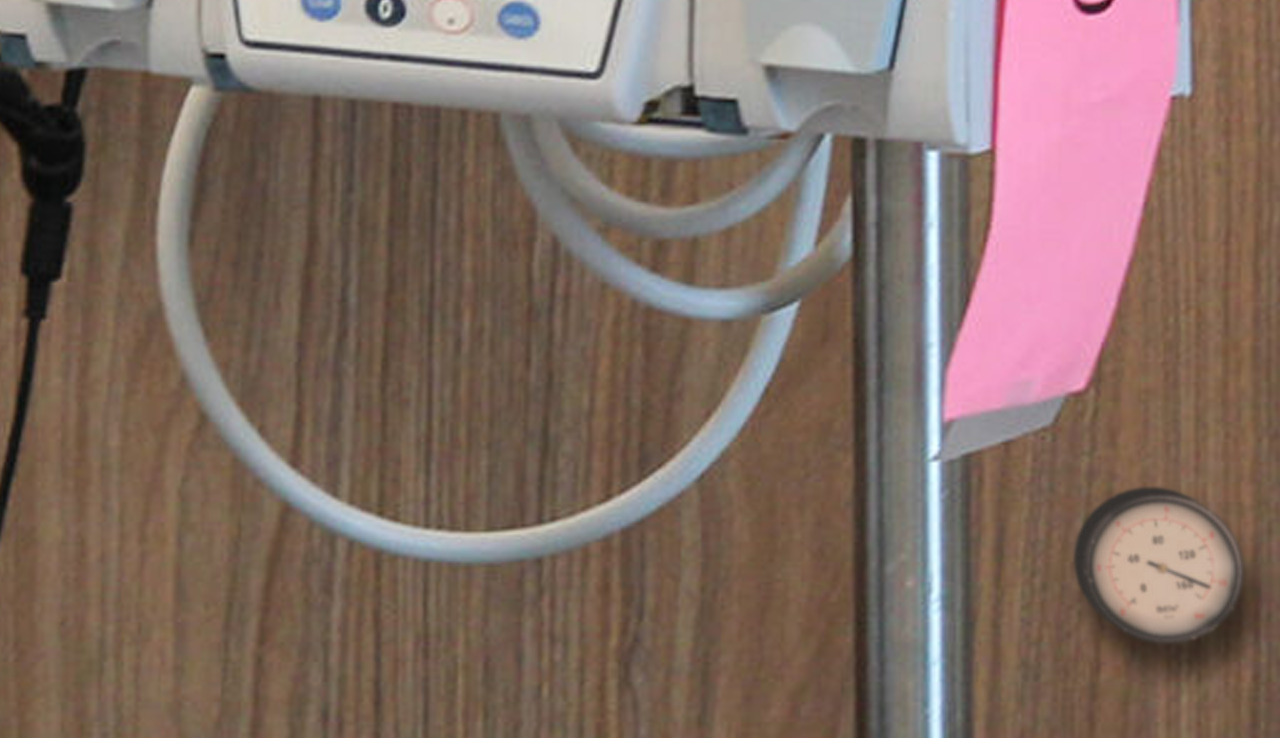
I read 150 psi
